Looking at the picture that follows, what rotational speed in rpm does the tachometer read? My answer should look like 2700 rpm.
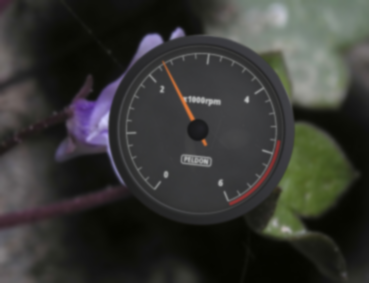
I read 2300 rpm
